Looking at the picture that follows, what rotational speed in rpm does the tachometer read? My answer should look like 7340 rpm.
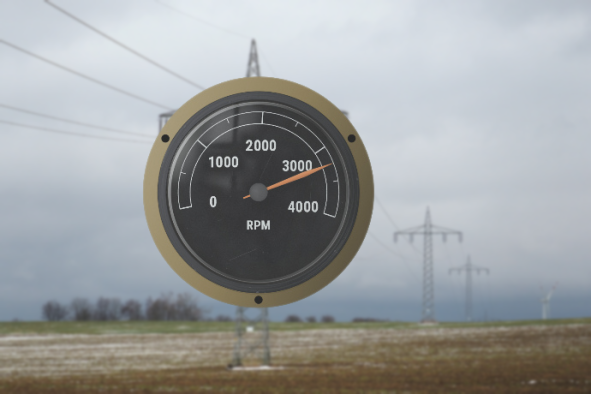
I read 3250 rpm
